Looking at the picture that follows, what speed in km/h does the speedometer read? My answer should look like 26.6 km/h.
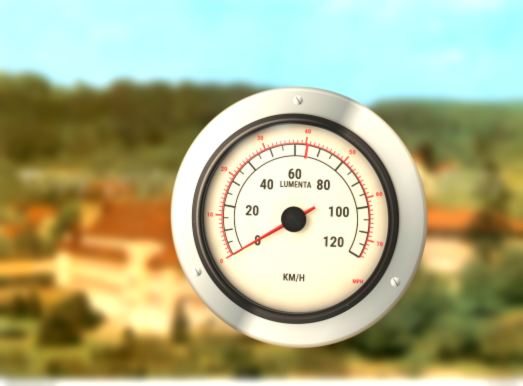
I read 0 km/h
